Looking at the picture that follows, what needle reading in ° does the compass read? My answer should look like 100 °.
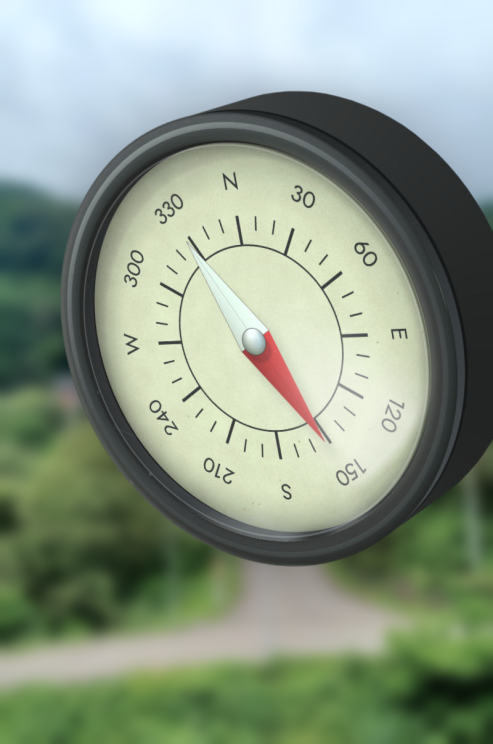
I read 150 °
